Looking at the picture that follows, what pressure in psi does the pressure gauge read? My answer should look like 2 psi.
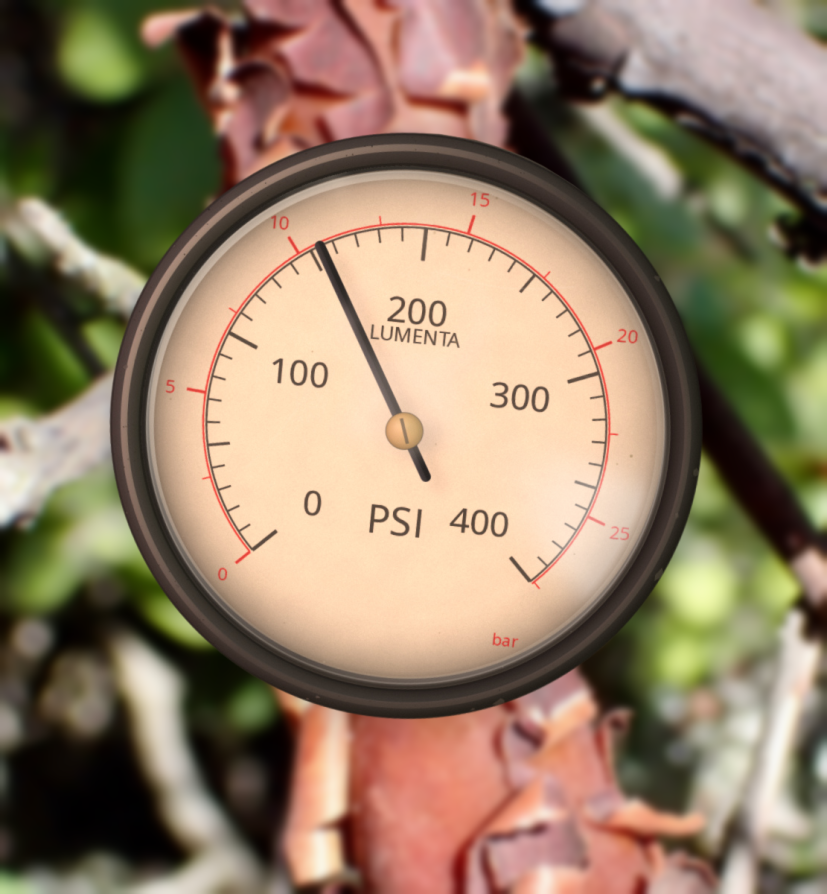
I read 155 psi
